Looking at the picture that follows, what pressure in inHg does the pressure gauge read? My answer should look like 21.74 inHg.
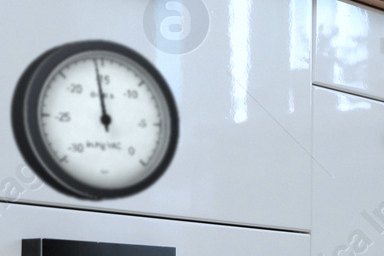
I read -16 inHg
